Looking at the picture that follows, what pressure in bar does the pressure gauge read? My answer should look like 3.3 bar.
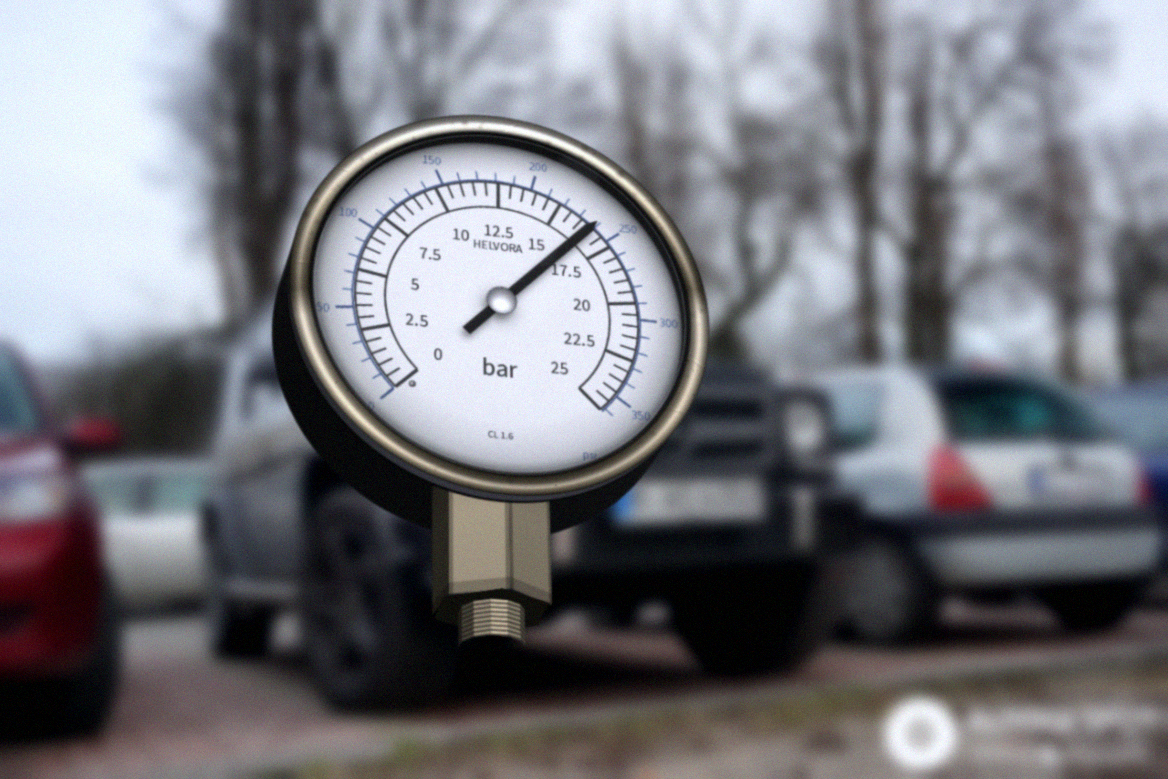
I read 16.5 bar
